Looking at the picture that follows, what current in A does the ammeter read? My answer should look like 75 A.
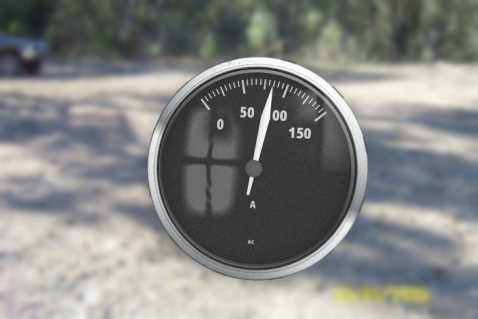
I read 85 A
